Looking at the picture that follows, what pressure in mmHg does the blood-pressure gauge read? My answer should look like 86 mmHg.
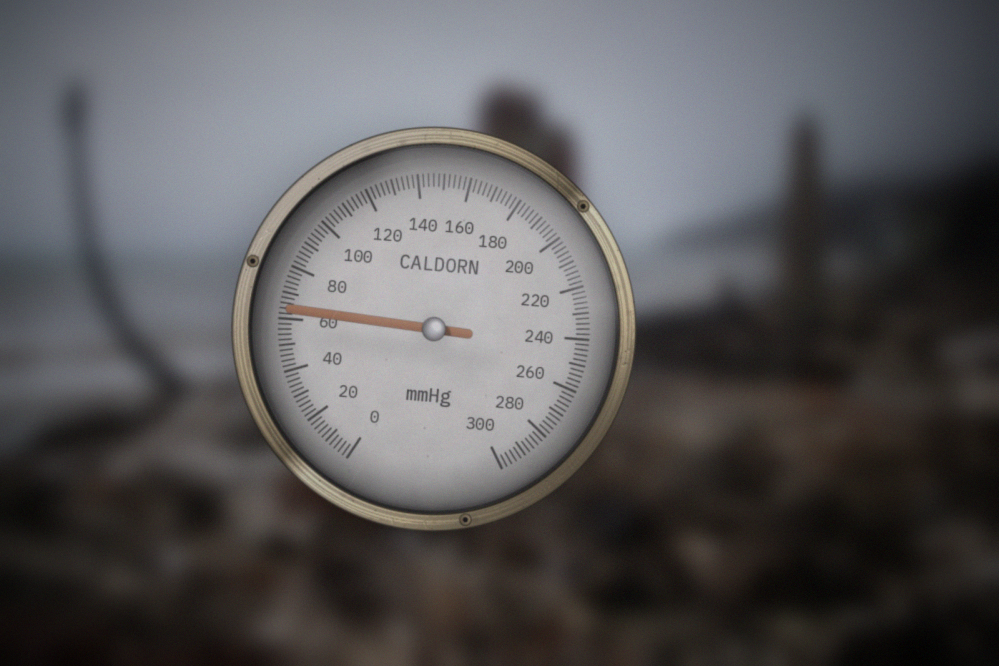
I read 64 mmHg
